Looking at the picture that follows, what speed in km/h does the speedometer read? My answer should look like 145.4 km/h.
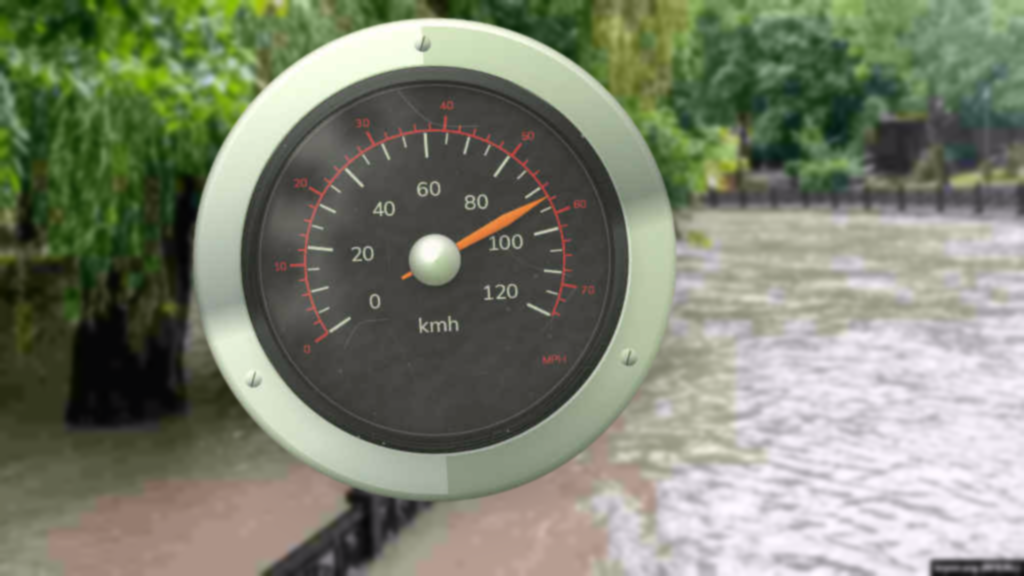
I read 92.5 km/h
